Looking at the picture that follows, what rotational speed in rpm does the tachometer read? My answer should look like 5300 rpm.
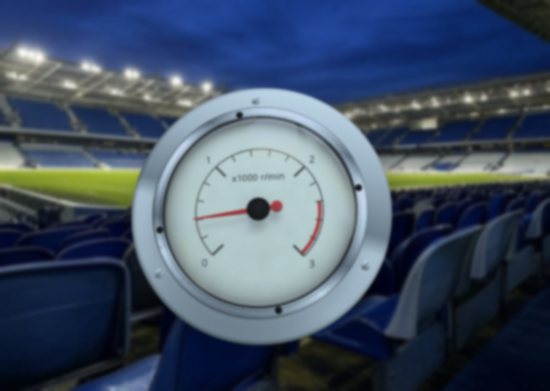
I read 400 rpm
